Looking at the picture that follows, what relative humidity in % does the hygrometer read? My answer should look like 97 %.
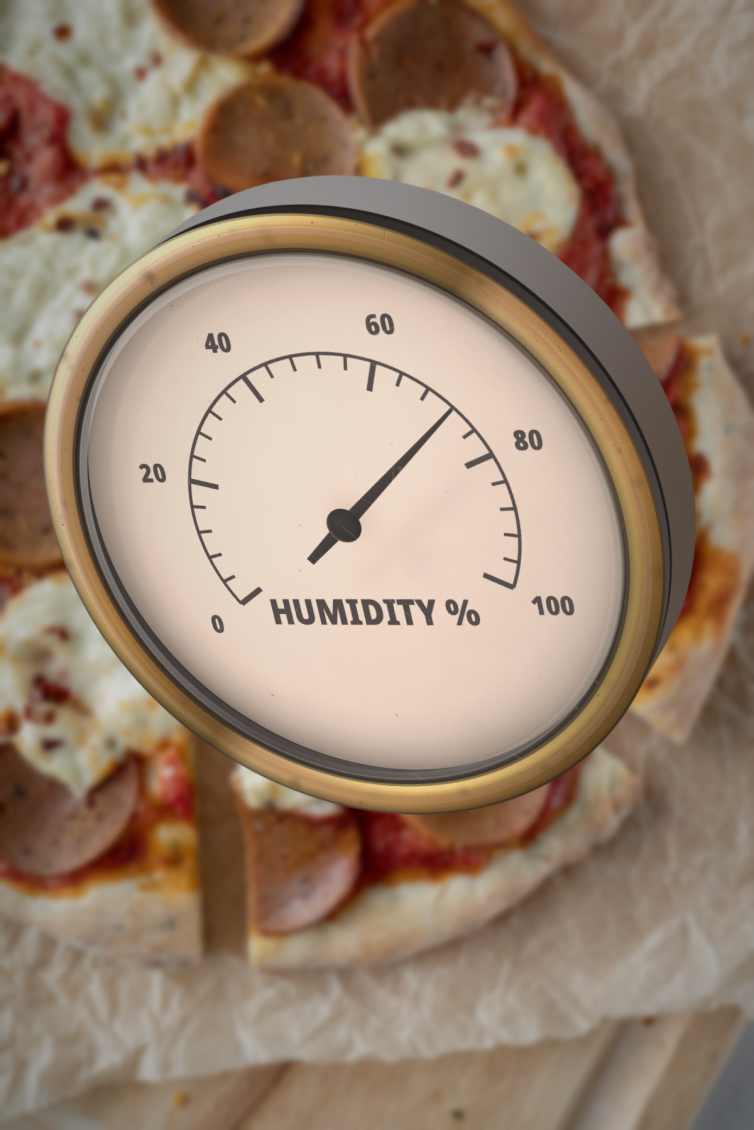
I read 72 %
